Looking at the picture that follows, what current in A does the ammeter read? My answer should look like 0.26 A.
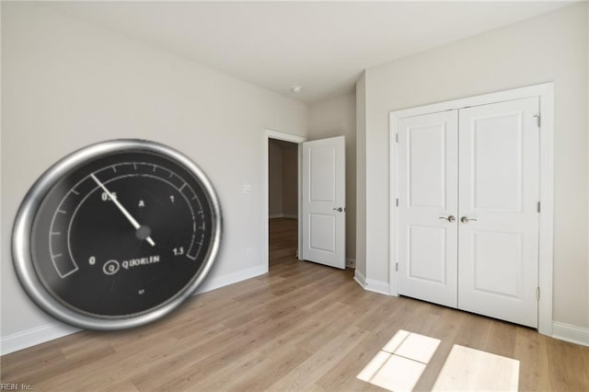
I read 0.5 A
